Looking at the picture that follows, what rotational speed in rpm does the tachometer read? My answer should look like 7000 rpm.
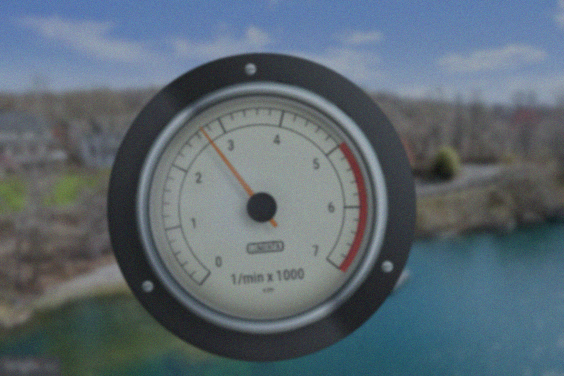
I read 2700 rpm
